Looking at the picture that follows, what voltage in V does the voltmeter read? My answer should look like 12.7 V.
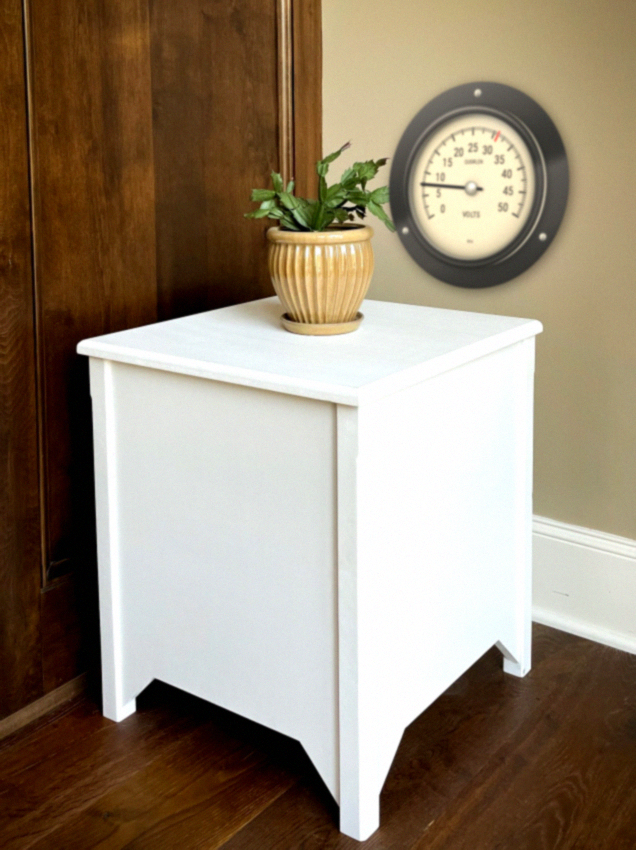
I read 7.5 V
